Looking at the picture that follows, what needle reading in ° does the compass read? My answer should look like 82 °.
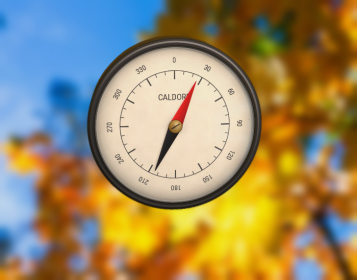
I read 25 °
